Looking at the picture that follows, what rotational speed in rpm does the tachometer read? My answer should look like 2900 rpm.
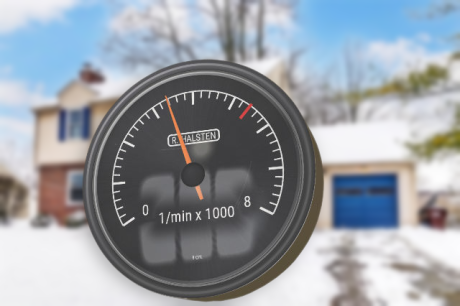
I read 3400 rpm
